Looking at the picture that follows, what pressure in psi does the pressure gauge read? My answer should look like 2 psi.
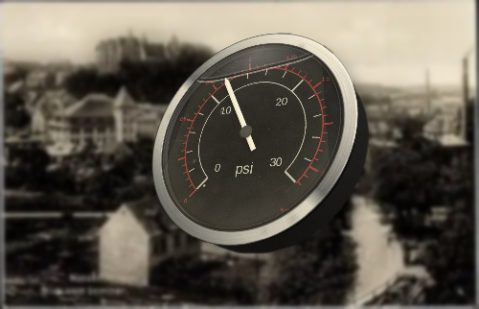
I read 12 psi
